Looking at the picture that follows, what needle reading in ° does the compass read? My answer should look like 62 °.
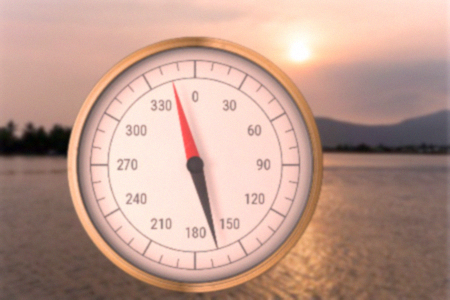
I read 345 °
